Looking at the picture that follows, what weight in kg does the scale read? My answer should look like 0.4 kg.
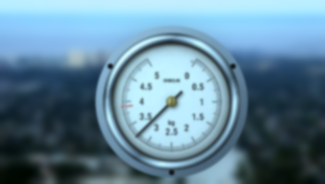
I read 3.25 kg
